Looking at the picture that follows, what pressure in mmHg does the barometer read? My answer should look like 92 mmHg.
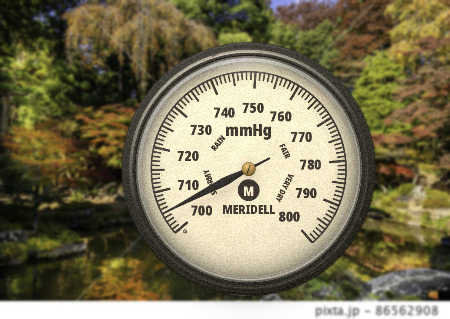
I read 705 mmHg
